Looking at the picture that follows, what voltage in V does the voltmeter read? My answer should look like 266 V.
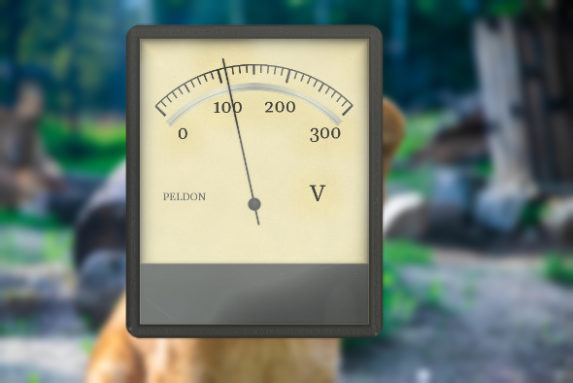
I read 110 V
